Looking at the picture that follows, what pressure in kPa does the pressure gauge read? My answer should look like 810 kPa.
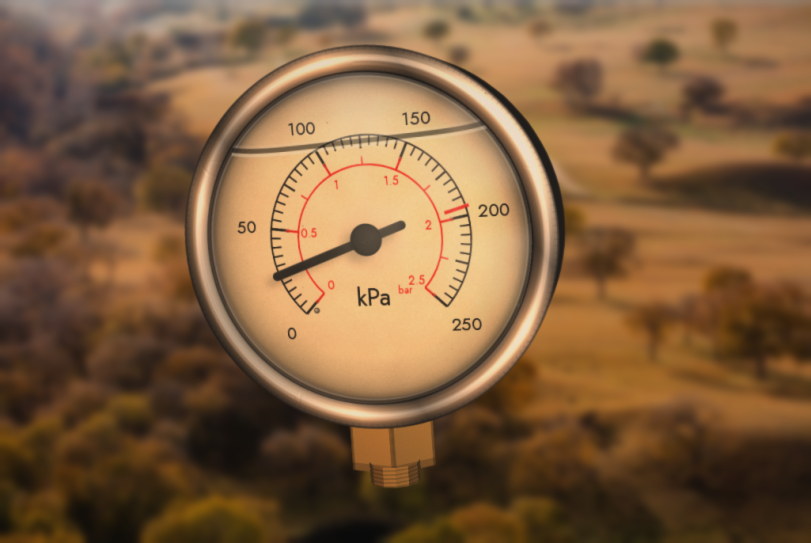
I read 25 kPa
